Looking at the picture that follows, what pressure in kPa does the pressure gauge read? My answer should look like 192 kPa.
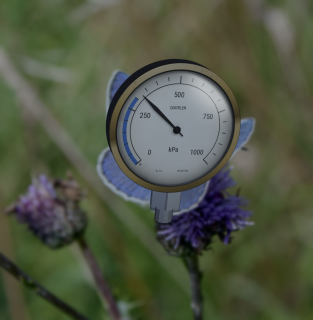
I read 325 kPa
